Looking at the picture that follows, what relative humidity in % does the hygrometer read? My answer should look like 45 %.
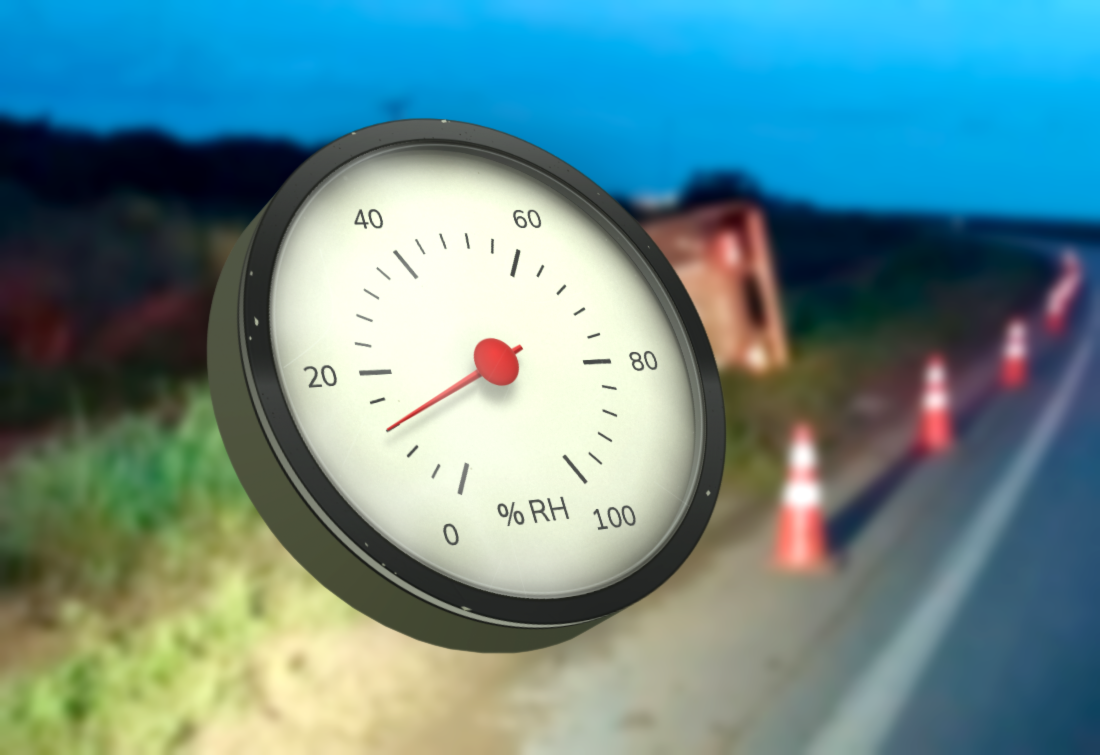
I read 12 %
